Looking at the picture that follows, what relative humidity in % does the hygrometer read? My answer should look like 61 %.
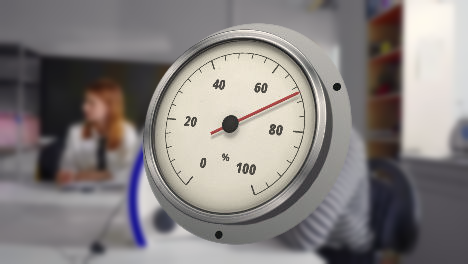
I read 70 %
